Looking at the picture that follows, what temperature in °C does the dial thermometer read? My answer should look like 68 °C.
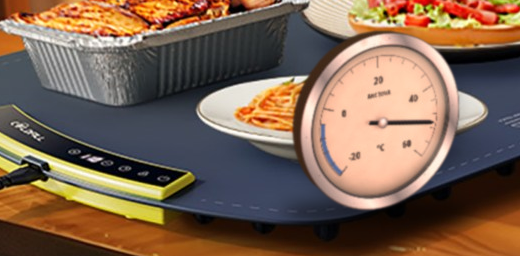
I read 50 °C
